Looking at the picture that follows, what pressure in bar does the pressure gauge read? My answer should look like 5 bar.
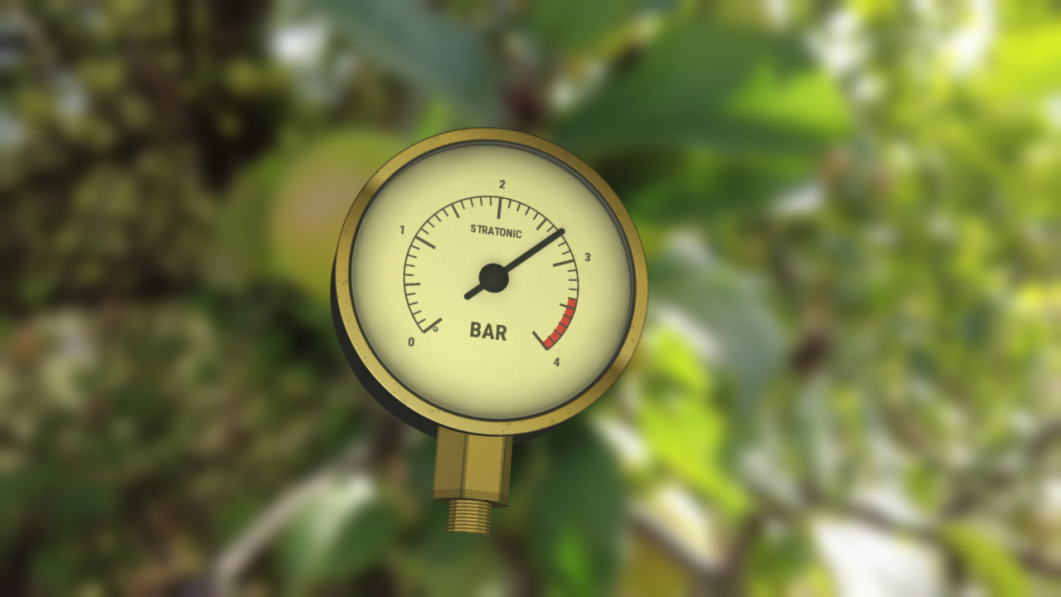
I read 2.7 bar
